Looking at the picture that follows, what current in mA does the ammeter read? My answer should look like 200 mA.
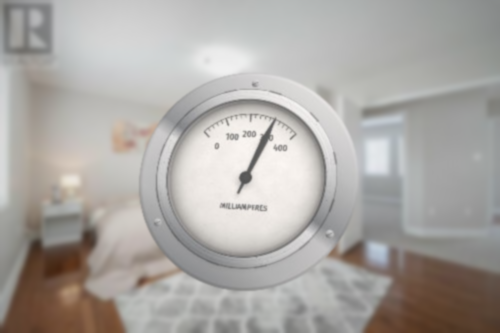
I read 300 mA
